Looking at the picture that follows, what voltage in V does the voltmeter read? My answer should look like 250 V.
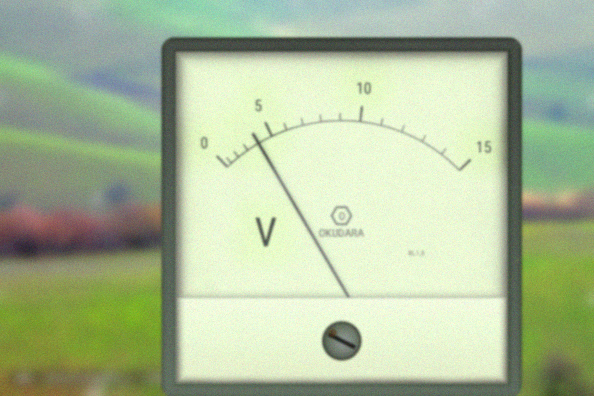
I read 4 V
